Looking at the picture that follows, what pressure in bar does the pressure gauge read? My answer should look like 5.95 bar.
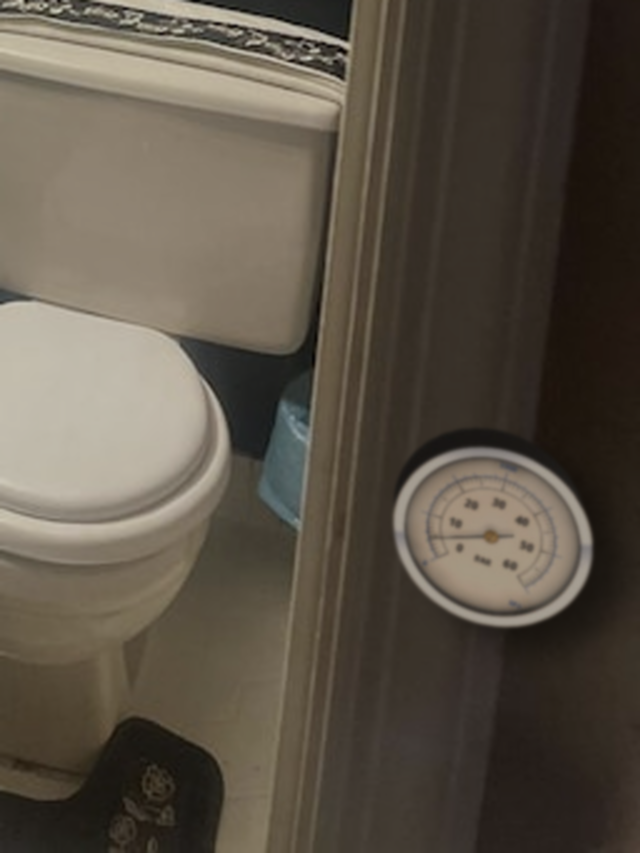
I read 5 bar
